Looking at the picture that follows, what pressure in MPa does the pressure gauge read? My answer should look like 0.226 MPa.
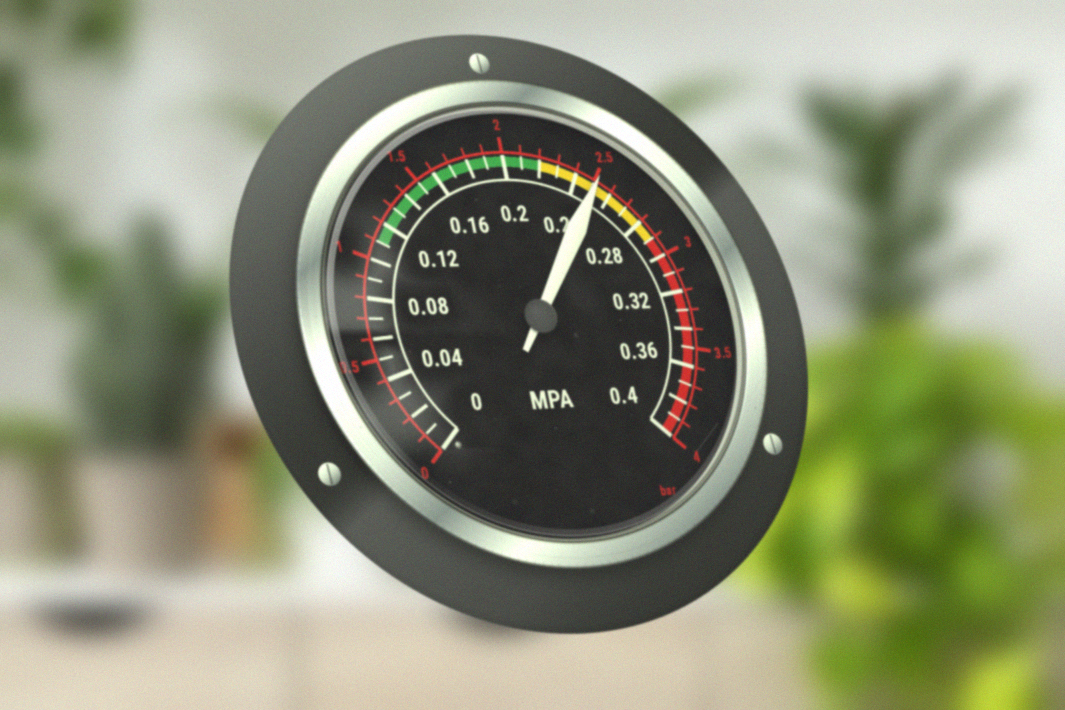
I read 0.25 MPa
